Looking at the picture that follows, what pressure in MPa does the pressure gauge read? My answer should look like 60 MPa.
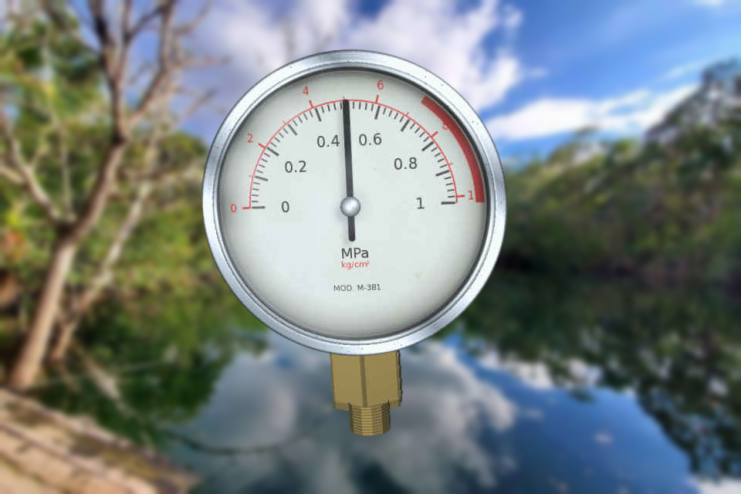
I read 0.5 MPa
